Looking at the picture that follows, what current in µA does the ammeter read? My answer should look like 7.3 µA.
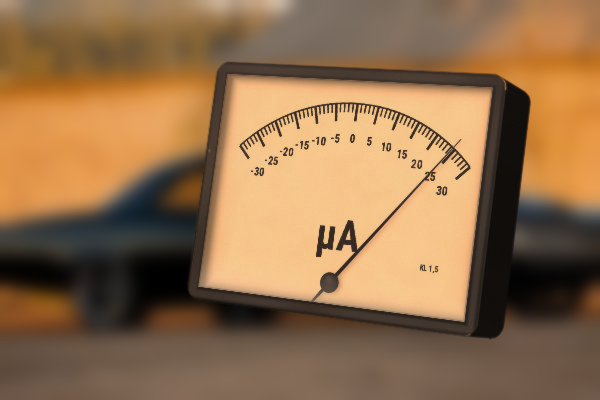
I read 25 µA
